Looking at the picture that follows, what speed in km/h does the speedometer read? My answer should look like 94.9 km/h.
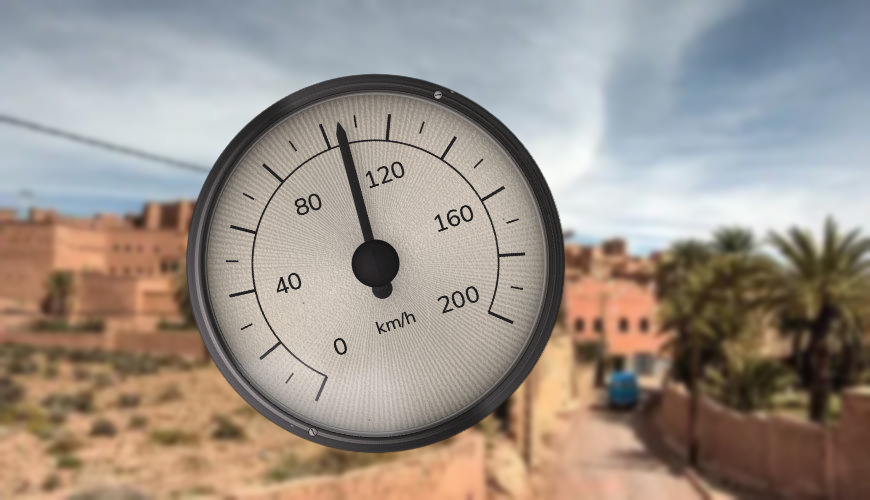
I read 105 km/h
